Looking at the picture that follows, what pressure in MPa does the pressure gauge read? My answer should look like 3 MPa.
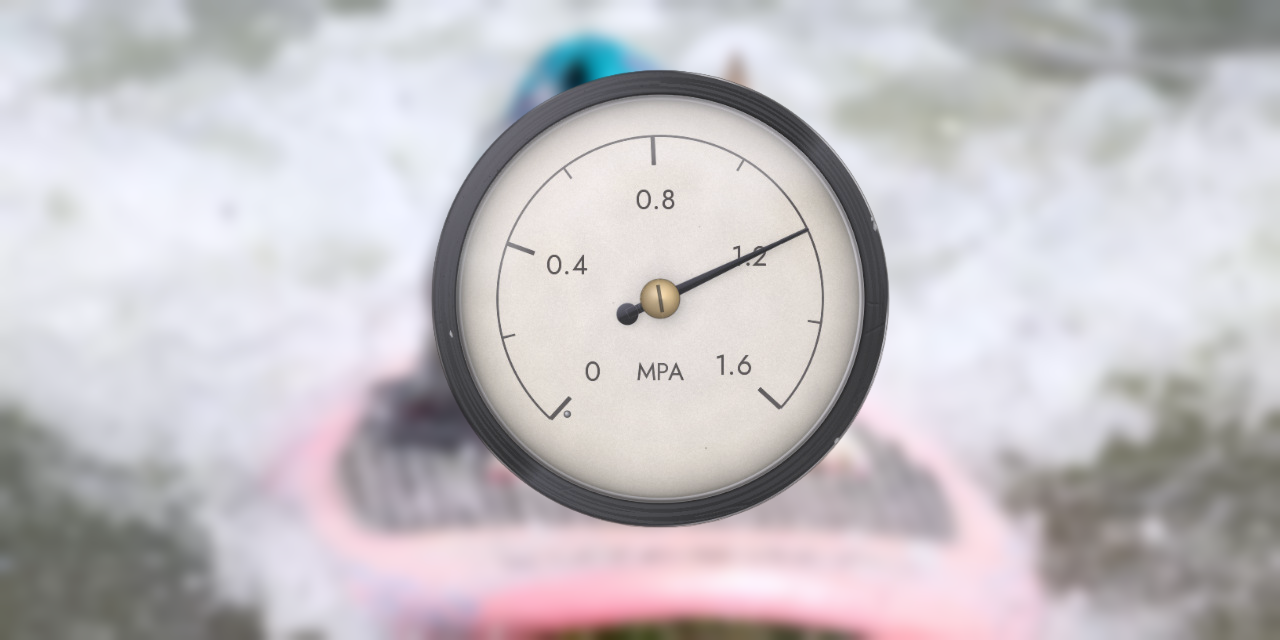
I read 1.2 MPa
